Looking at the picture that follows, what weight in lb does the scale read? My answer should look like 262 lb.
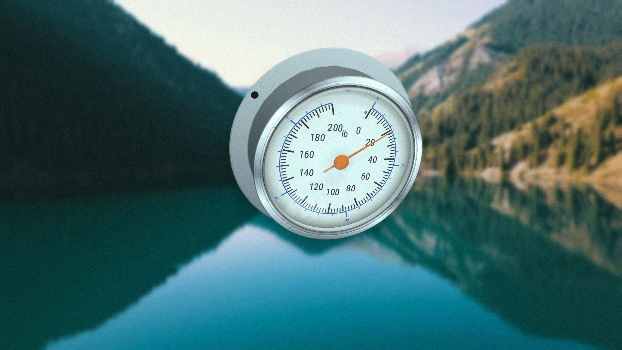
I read 20 lb
